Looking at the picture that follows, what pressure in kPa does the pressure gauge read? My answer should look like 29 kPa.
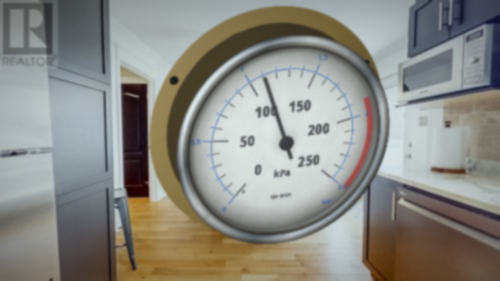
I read 110 kPa
